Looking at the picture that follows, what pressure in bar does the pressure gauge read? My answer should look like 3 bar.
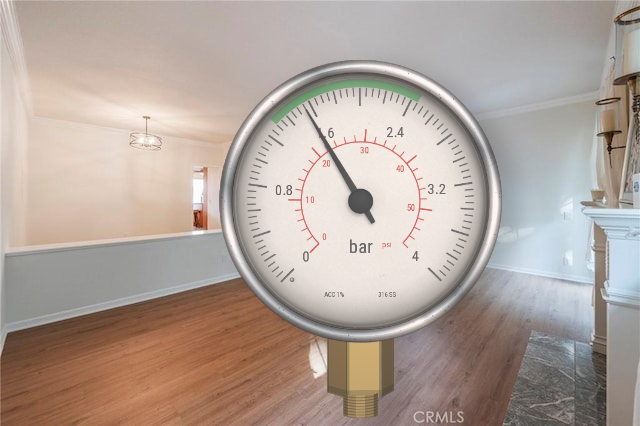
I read 1.55 bar
